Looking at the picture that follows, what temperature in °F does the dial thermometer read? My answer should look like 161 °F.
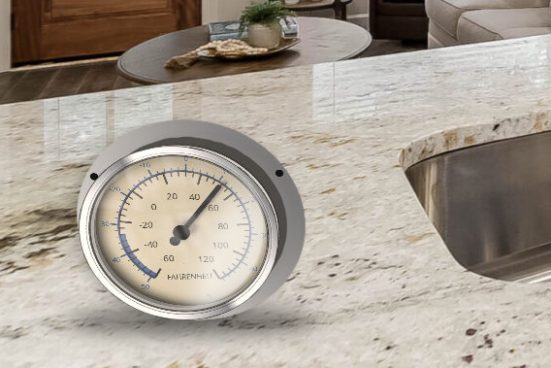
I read 52 °F
